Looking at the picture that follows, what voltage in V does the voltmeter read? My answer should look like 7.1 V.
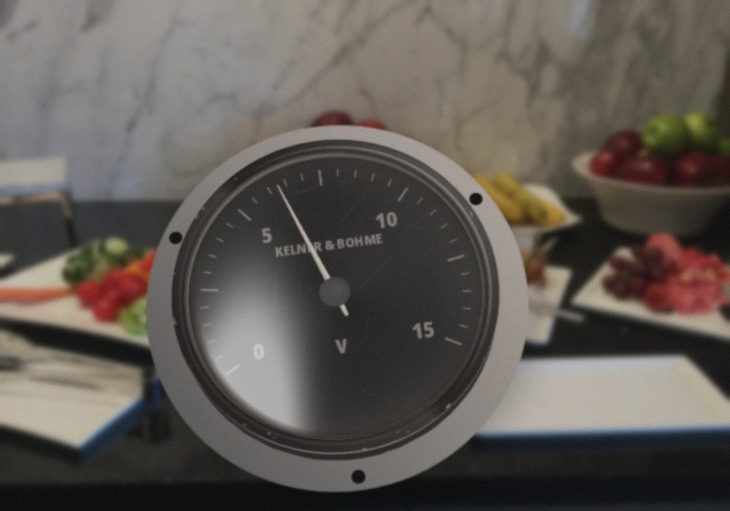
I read 6.25 V
